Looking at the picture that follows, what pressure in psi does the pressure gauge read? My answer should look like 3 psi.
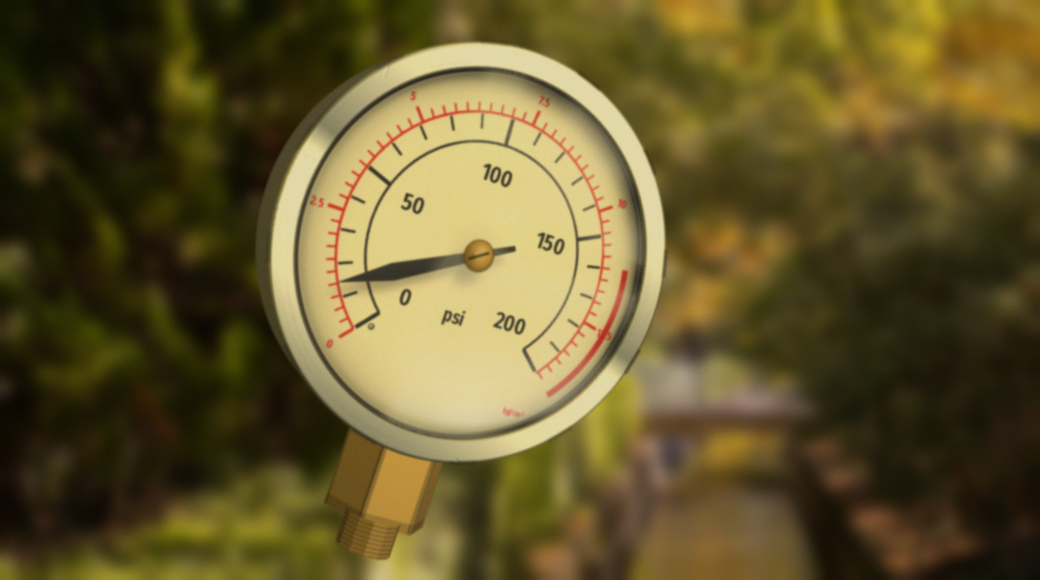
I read 15 psi
